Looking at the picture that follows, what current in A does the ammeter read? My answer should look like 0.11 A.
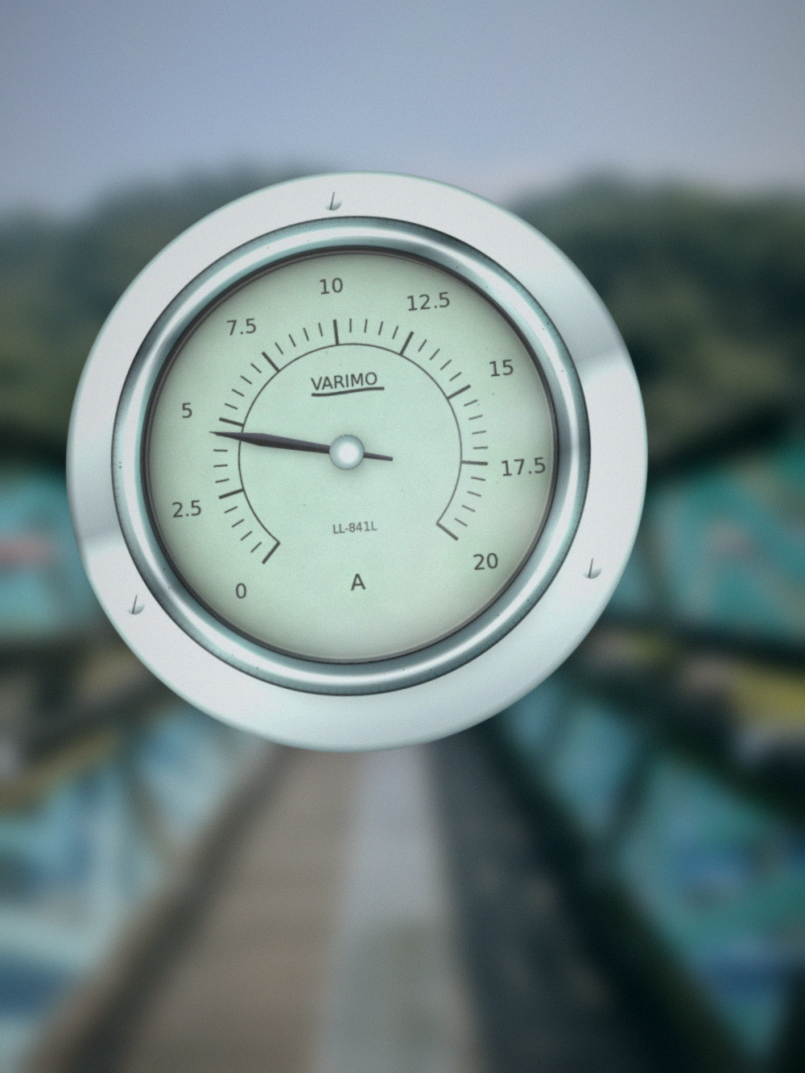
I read 4.5 A
